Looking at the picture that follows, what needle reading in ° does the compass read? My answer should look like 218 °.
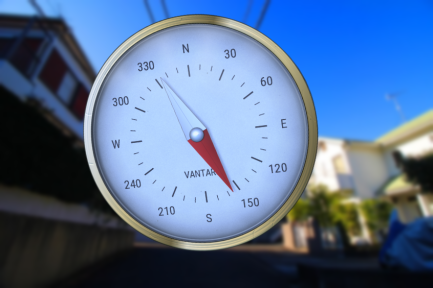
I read 155 °
